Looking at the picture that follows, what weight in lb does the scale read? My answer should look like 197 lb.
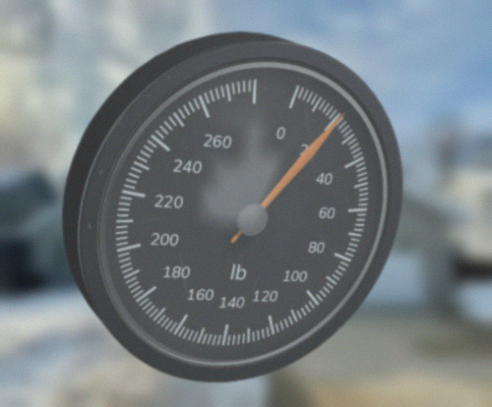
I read 20 lb
